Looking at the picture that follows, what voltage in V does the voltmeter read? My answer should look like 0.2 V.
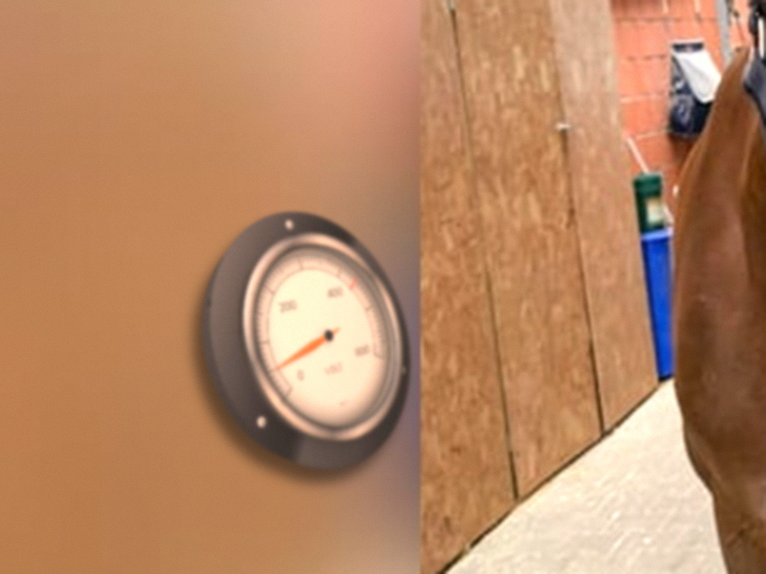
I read 50 V
